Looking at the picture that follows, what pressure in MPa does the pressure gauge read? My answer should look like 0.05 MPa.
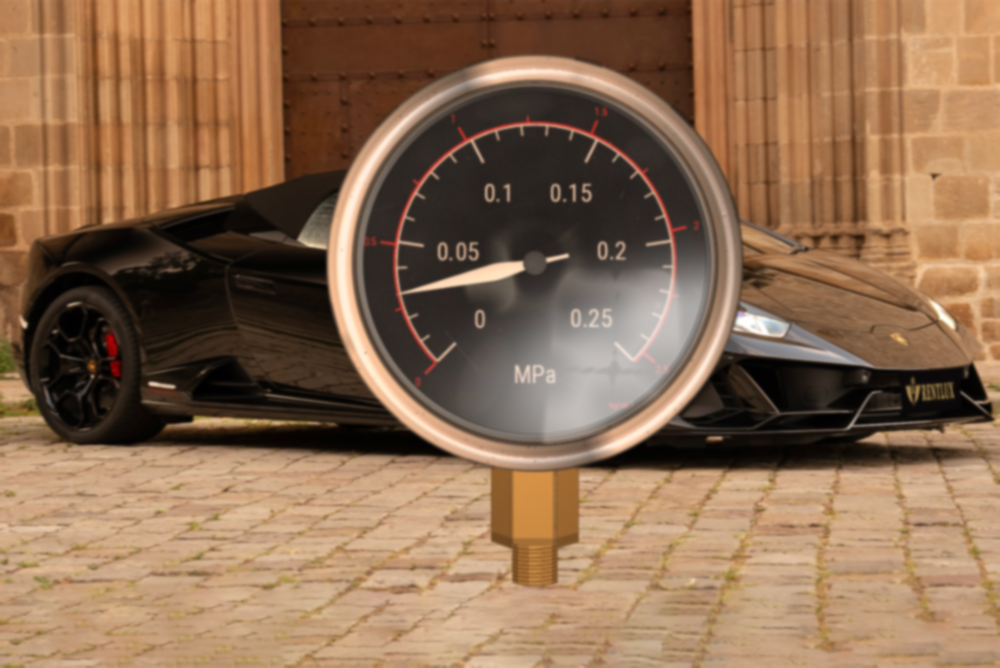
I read 0.03 MPa
